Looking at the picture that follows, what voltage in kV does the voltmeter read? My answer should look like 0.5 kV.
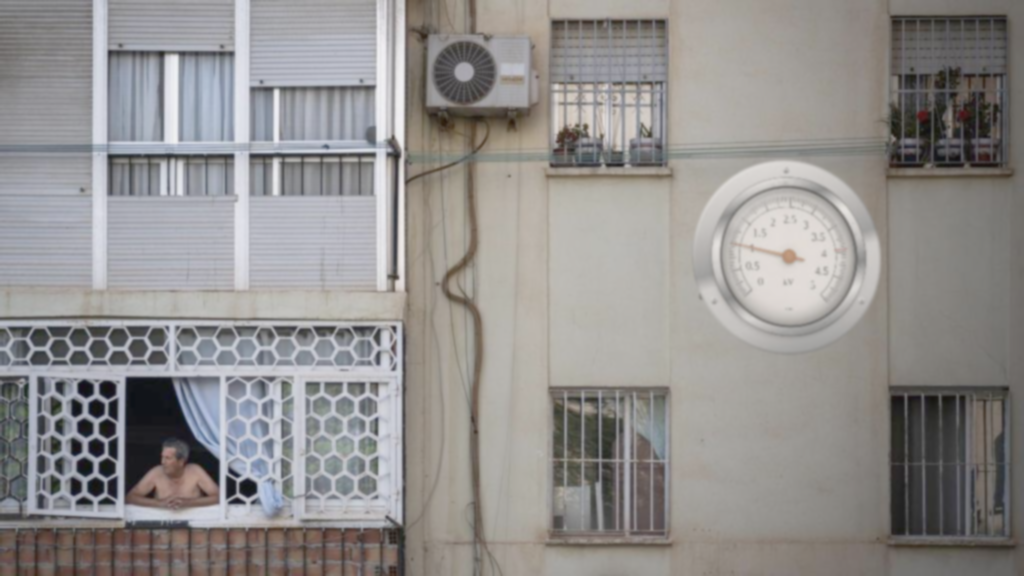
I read 1 kV
